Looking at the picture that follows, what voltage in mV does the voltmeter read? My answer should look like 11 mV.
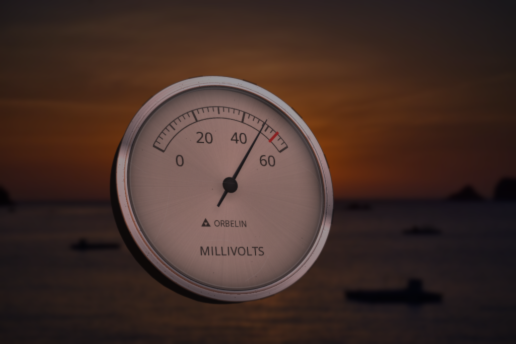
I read 48 mV
